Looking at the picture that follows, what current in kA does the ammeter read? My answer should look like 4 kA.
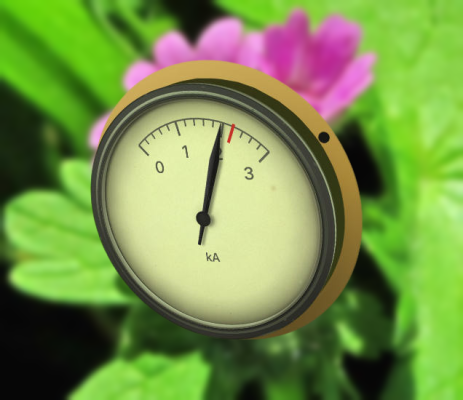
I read 2 kA
